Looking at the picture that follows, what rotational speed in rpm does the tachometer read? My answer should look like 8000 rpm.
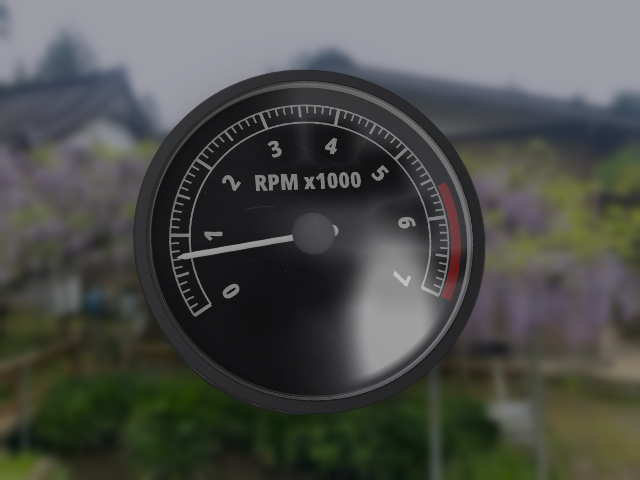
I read 700 rpm
